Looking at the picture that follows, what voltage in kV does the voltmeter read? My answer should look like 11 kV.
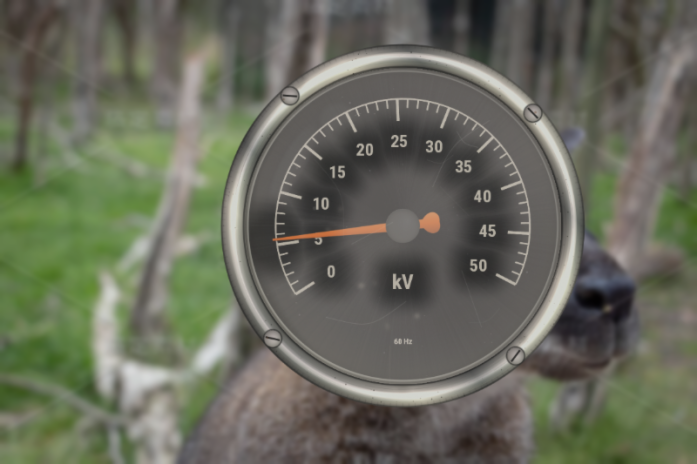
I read 5.5 kV
